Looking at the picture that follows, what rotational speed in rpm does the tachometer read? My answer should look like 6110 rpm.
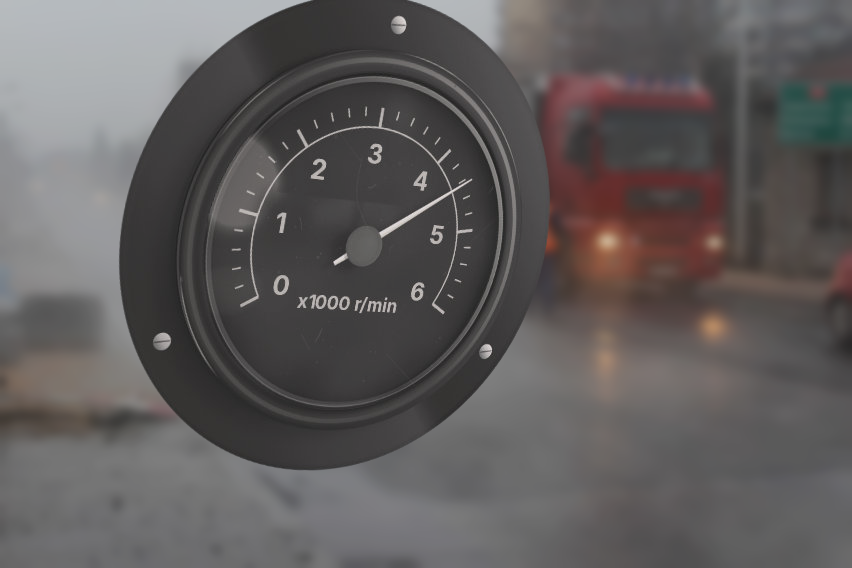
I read 4400 rpm
